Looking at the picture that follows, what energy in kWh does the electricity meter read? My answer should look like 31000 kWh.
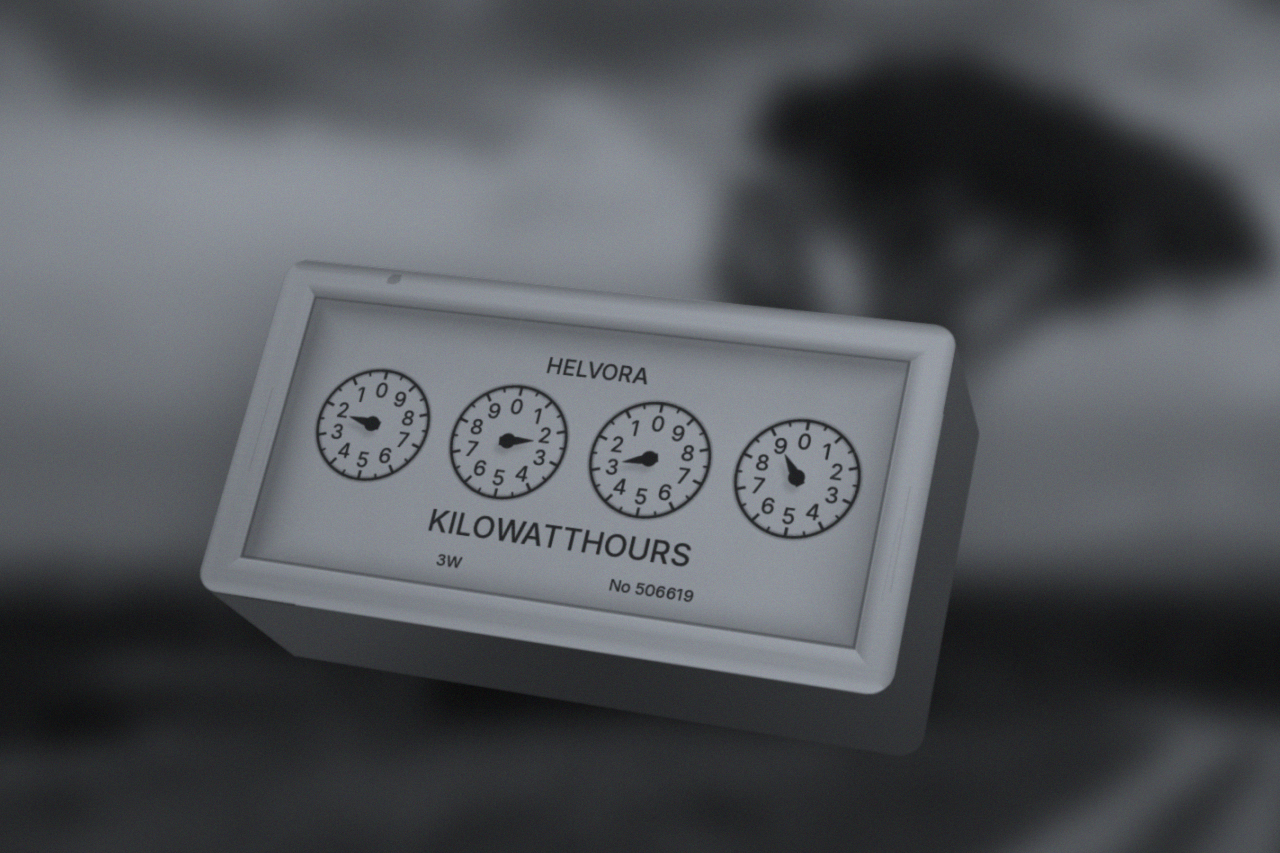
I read 2229 kWh
